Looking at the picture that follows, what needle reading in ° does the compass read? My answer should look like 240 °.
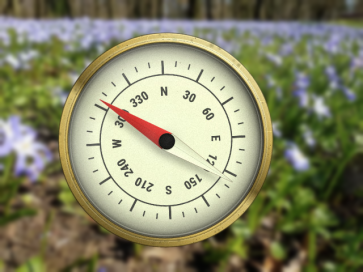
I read 305 °
